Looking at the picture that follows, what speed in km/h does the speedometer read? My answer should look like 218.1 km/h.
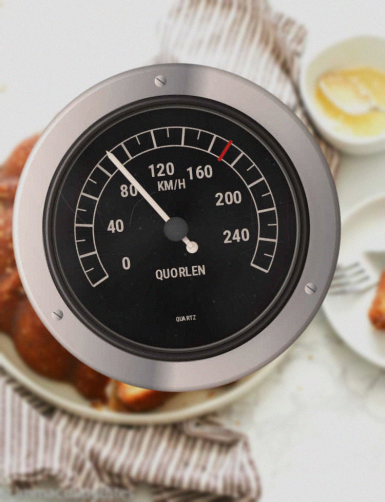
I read 90 km/h
